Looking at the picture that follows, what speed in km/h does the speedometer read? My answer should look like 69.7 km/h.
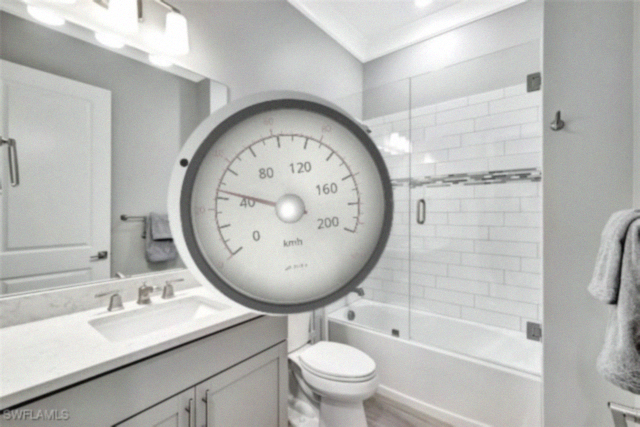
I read 45 km/h
